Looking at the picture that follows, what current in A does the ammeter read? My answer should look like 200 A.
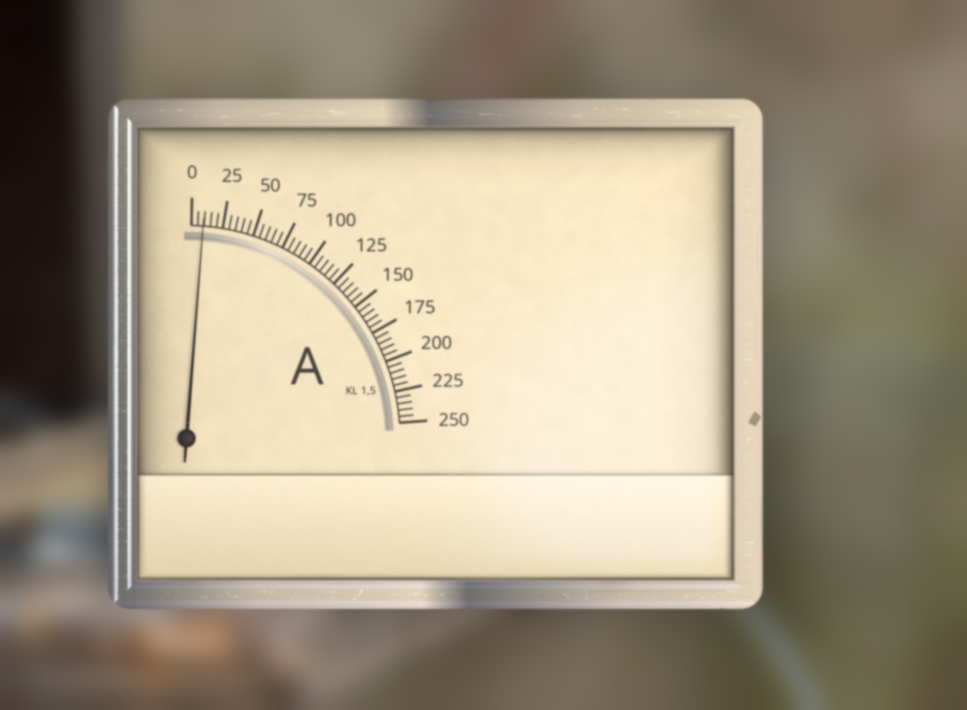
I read 10 A
